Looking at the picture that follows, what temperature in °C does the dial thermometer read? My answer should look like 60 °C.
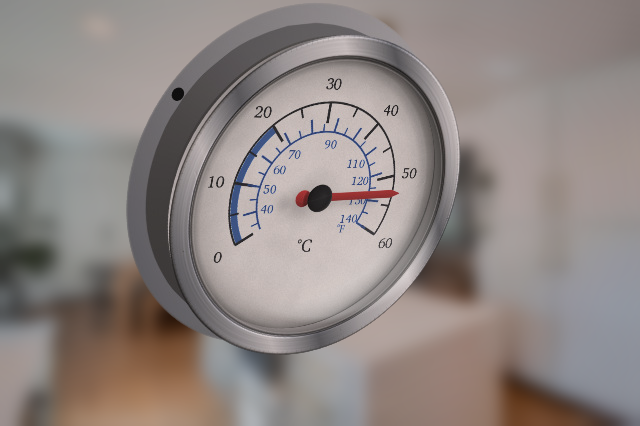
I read 52.5 °C
